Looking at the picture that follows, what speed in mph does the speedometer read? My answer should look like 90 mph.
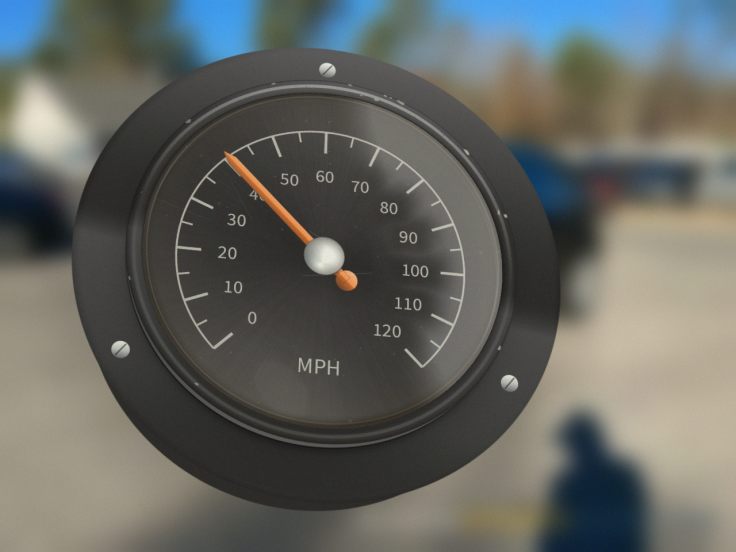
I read 40 mph
